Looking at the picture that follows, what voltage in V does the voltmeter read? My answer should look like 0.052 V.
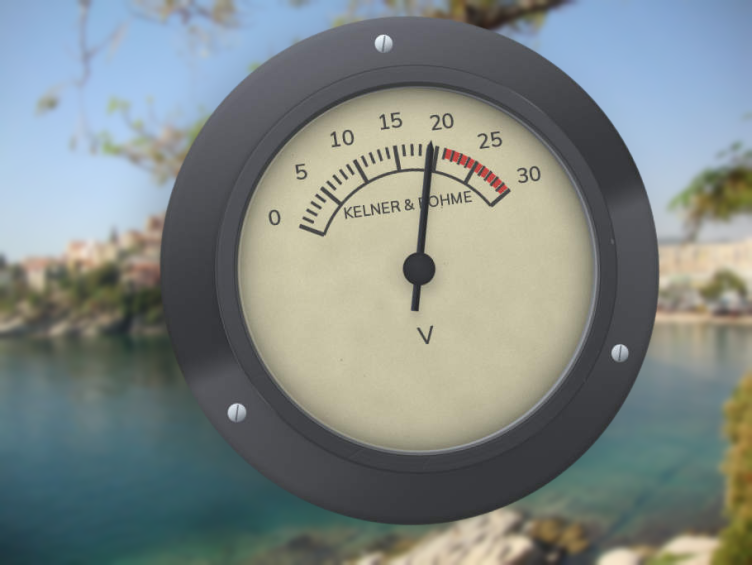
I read 19 V
